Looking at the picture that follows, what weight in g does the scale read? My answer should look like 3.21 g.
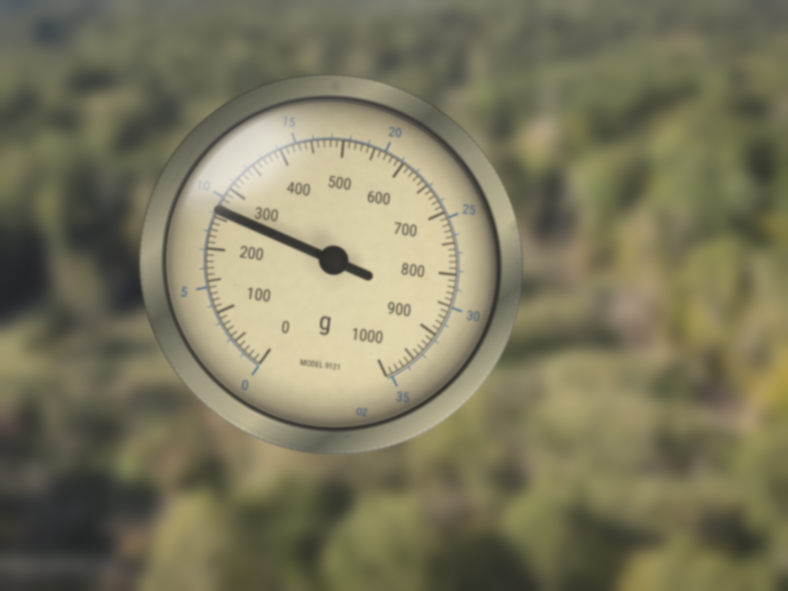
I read 260 g
